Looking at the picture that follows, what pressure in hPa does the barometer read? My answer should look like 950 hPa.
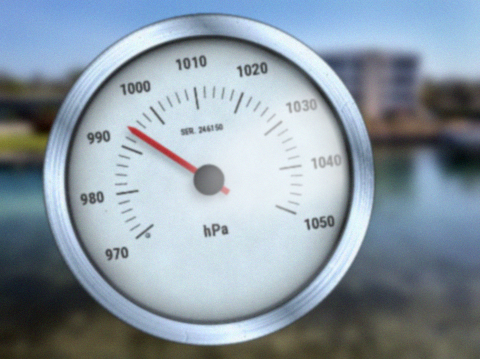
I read 994 hPa
